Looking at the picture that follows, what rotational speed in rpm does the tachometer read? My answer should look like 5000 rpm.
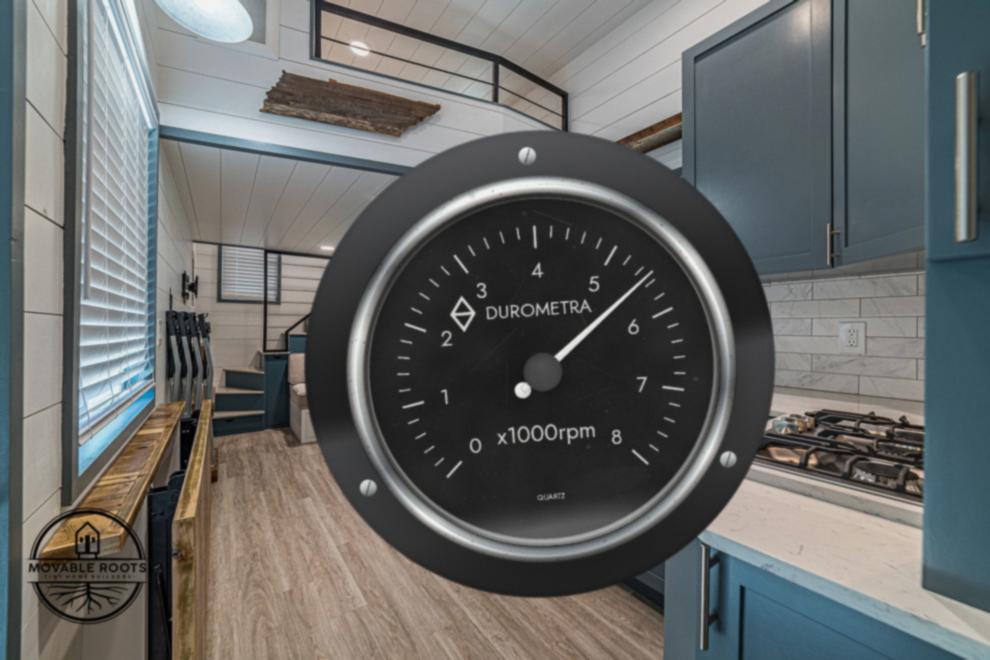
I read 5500 rpm
